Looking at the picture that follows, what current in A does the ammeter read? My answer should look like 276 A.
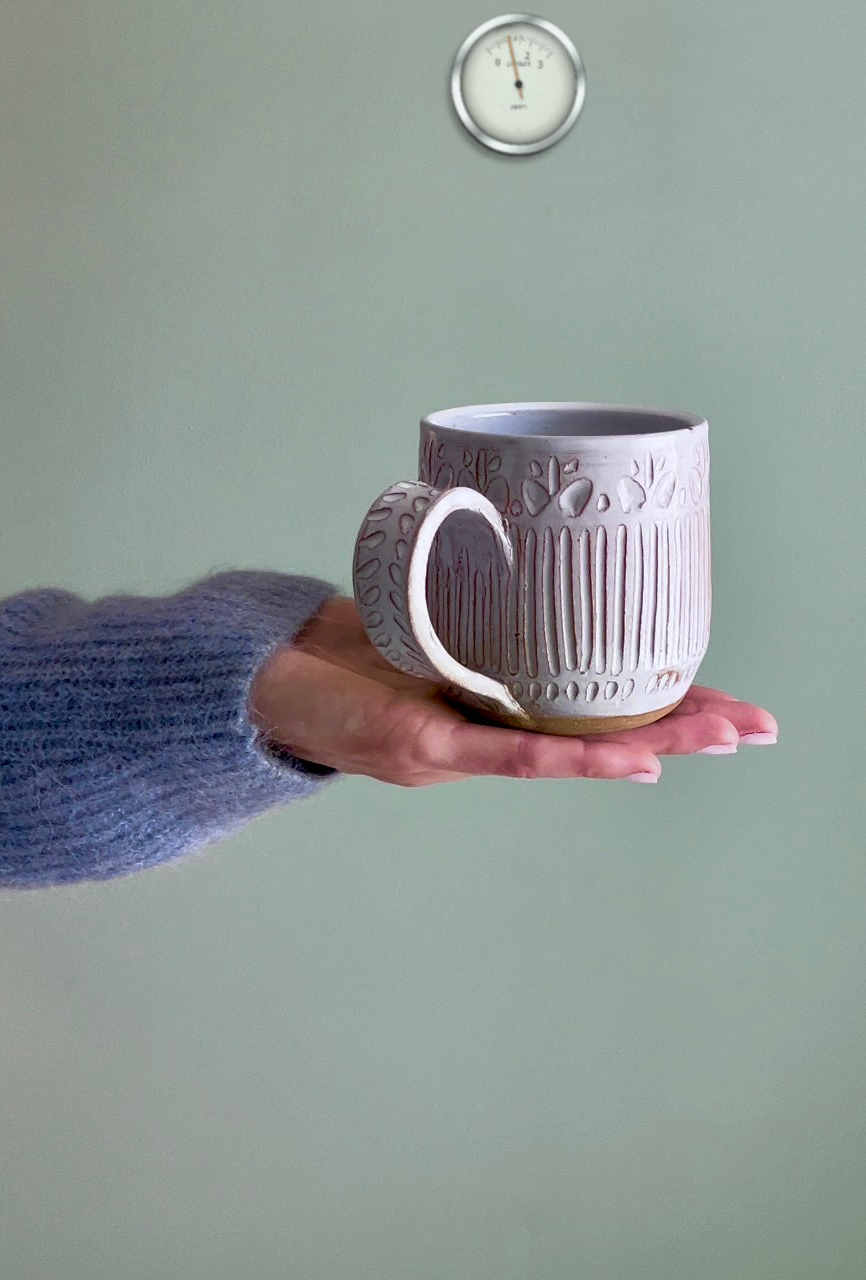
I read 1 A
